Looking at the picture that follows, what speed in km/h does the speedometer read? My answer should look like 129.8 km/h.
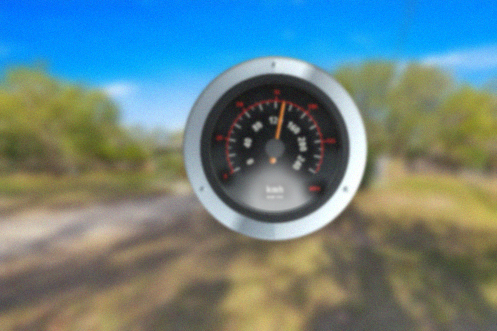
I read 130 km/h
